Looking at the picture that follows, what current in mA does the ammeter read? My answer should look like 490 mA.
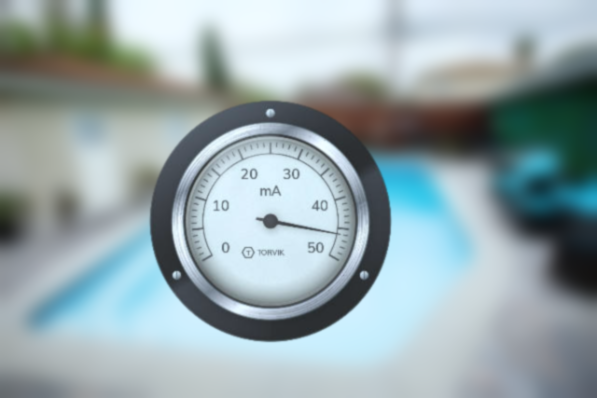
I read 46 mA
